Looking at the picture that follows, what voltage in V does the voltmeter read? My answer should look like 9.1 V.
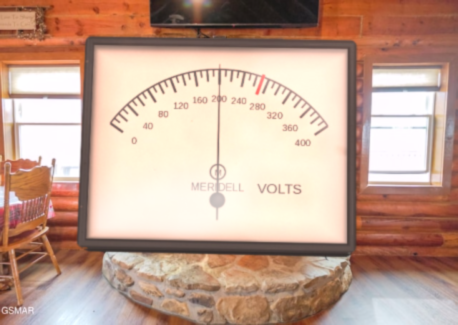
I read 200 V
